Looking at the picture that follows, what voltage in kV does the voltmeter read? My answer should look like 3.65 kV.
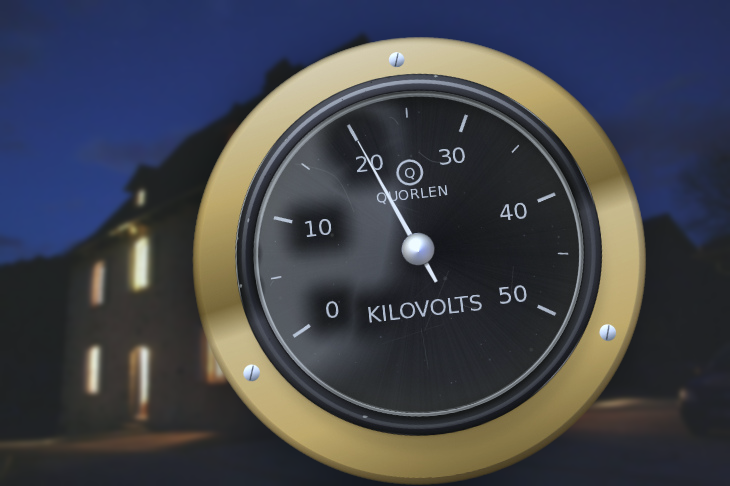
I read 20 kV
